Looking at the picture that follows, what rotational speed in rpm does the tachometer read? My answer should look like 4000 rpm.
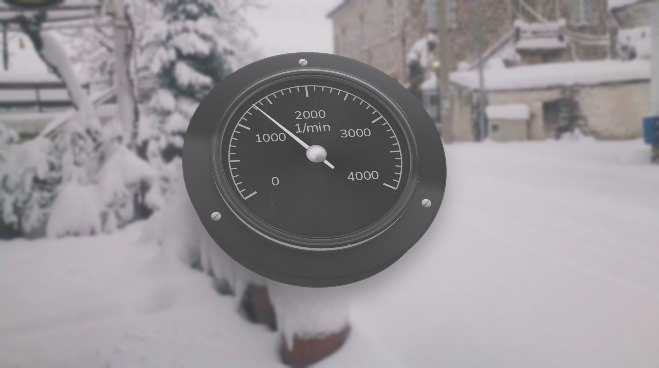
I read 1300 rpm
